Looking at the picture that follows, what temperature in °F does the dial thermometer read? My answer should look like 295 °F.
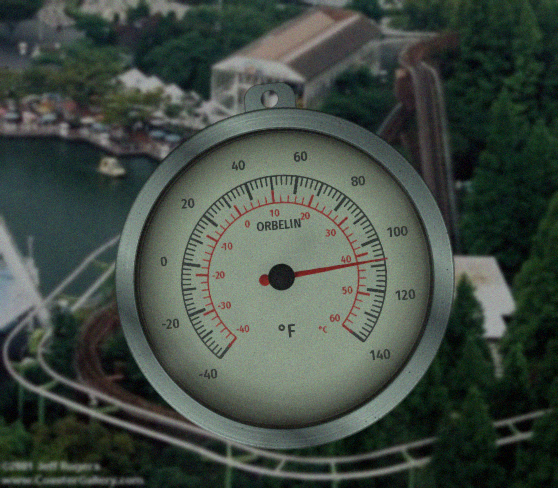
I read 108 °F
